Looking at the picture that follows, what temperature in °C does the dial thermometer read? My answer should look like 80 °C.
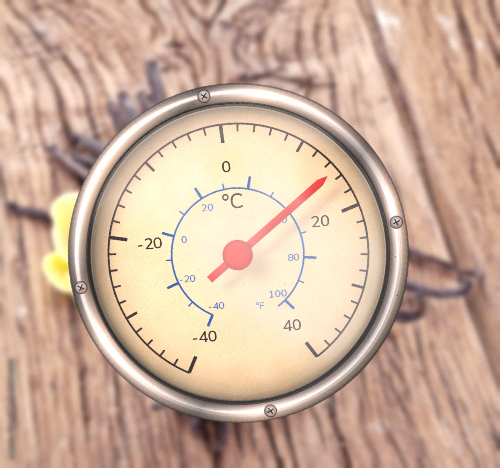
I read 15 °C
